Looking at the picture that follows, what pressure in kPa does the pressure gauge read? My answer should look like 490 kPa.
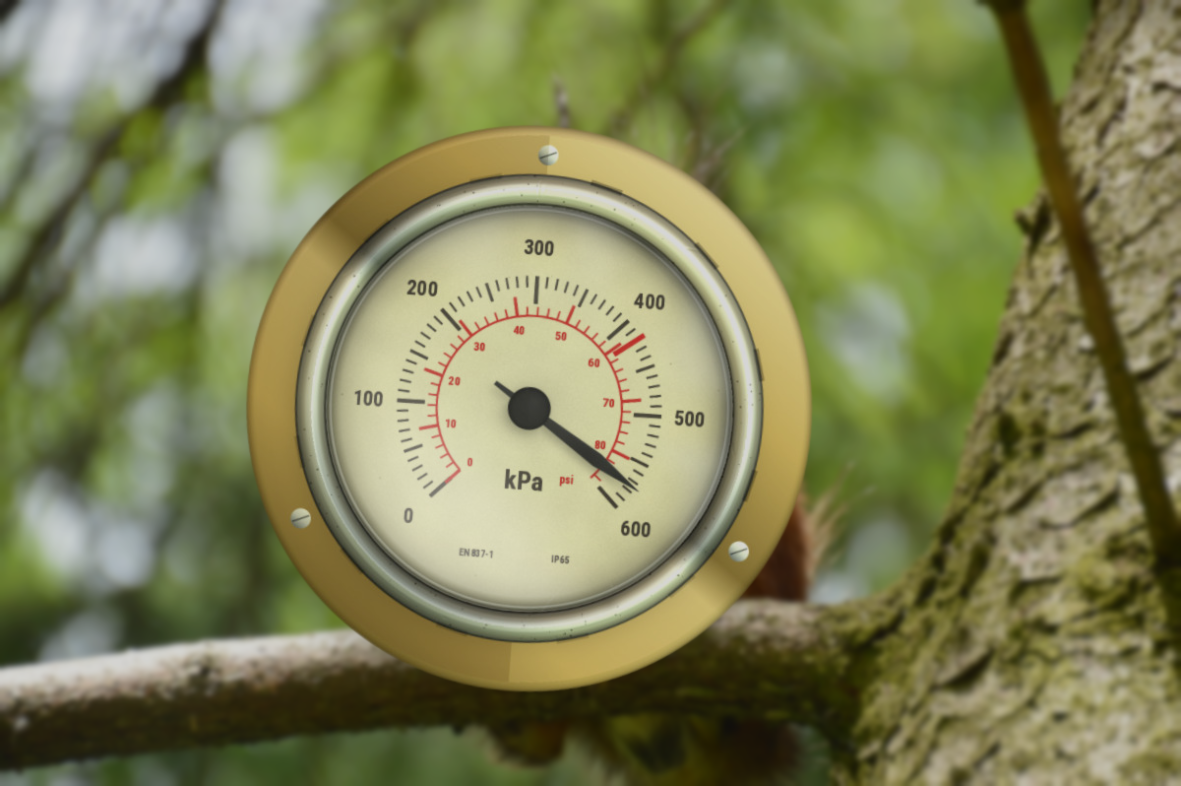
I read 575 kPa
